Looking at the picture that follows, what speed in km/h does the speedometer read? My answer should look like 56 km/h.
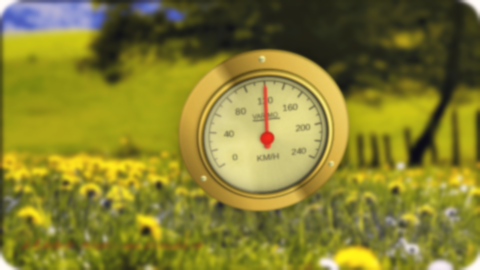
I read 120 km/h
